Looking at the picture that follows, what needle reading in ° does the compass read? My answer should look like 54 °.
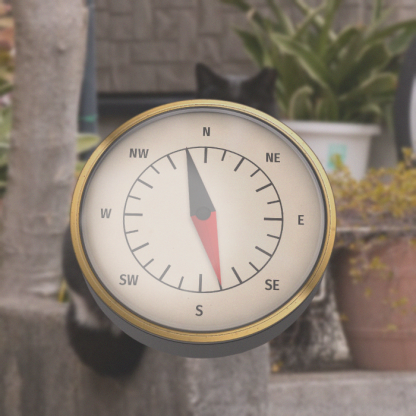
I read 165 °
